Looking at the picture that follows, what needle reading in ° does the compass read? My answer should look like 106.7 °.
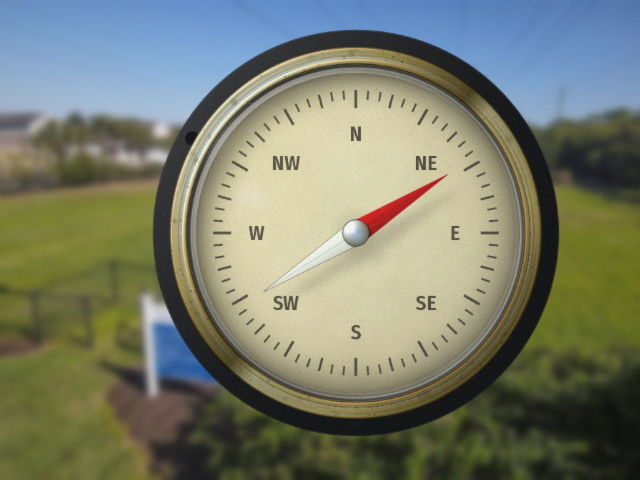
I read 57.5 °
